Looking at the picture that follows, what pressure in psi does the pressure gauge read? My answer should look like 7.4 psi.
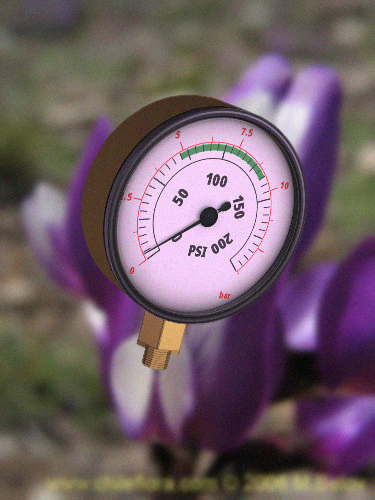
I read 5 psi
